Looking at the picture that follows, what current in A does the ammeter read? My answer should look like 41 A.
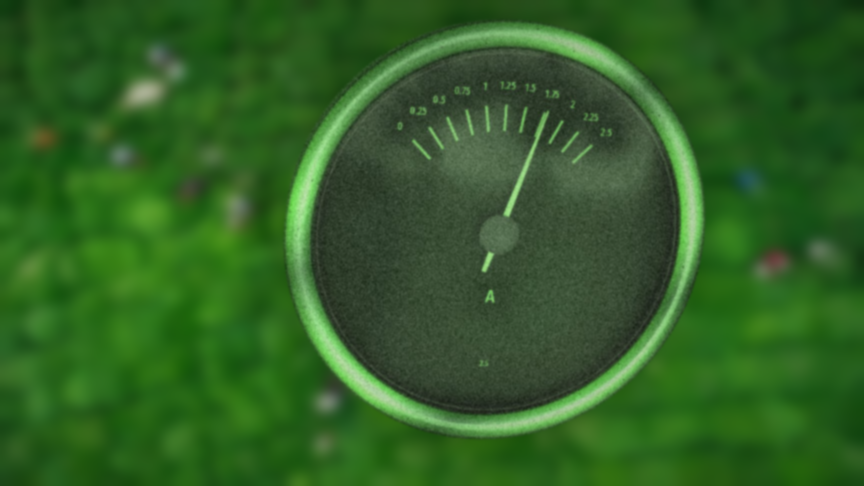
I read 1.75 A
